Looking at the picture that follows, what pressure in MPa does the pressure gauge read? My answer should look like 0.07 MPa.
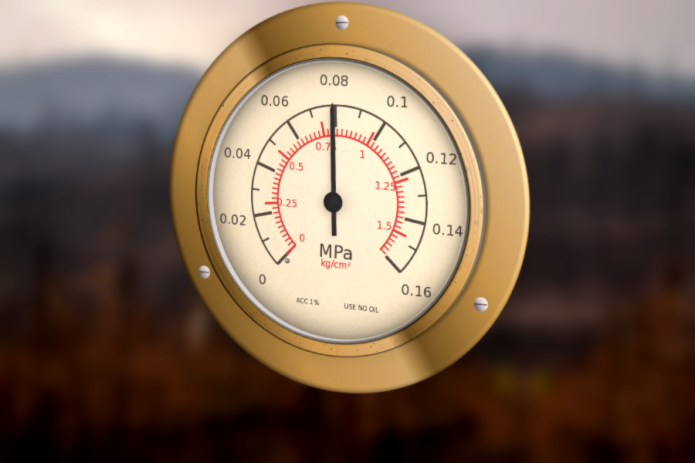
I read 0.08 MPa
